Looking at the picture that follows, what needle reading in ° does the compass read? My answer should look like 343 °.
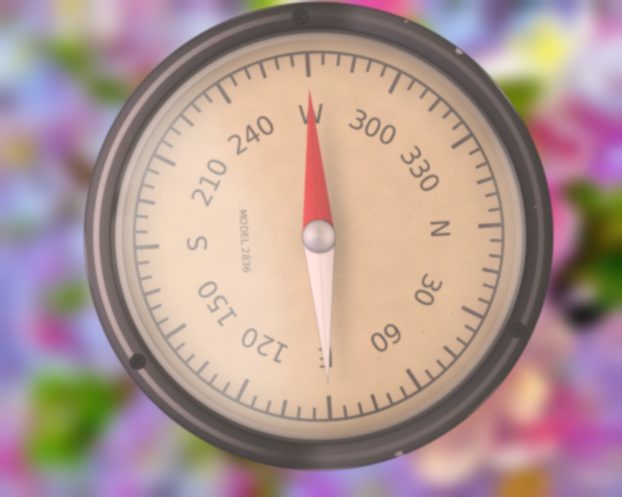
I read 270 °
